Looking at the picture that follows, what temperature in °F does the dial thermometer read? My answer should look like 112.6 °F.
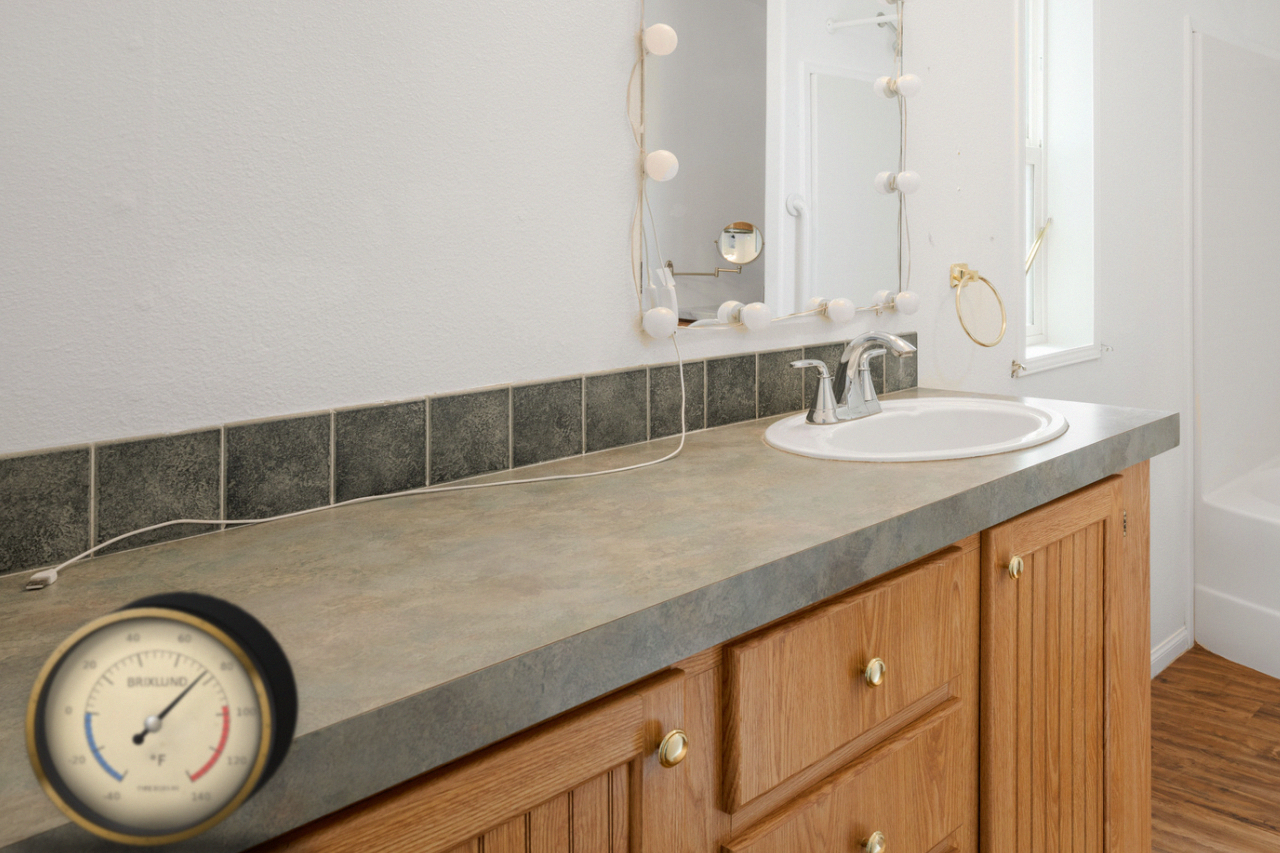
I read 76 °F
